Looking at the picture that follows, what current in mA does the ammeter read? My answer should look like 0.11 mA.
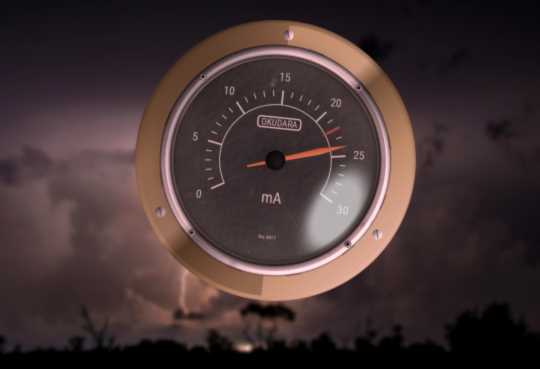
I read 24 mA
